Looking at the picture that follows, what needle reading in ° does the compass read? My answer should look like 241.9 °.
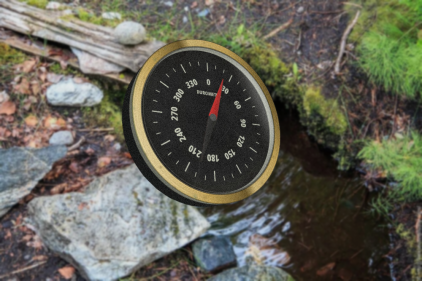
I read 20 °
